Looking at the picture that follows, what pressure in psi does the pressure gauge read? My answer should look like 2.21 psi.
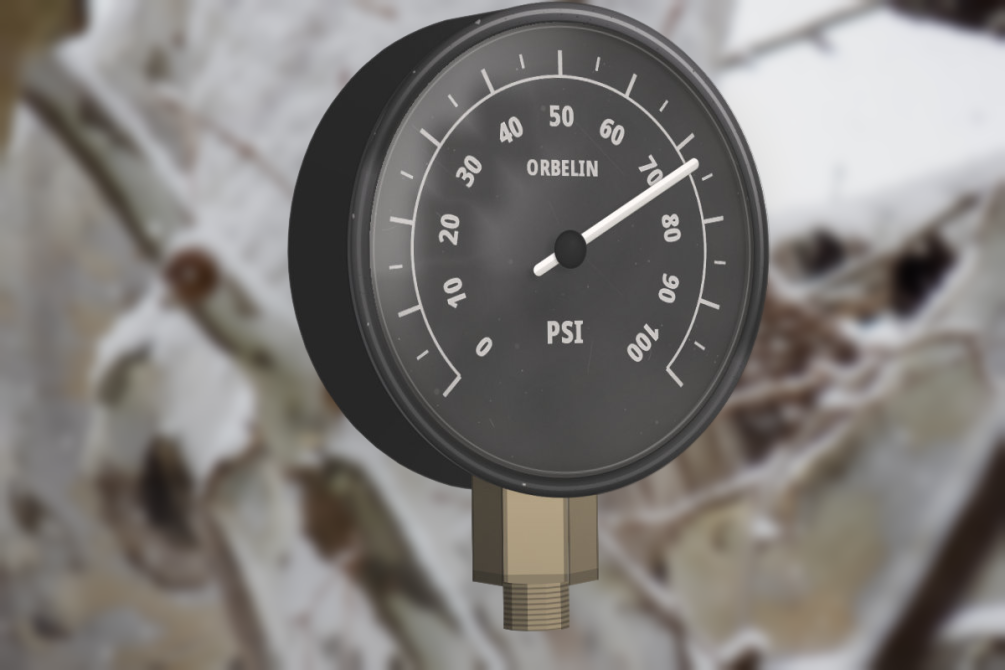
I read 72.5 psi
